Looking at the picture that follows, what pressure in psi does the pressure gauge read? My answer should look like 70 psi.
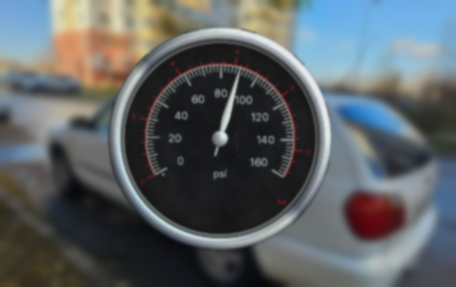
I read 90 psi
